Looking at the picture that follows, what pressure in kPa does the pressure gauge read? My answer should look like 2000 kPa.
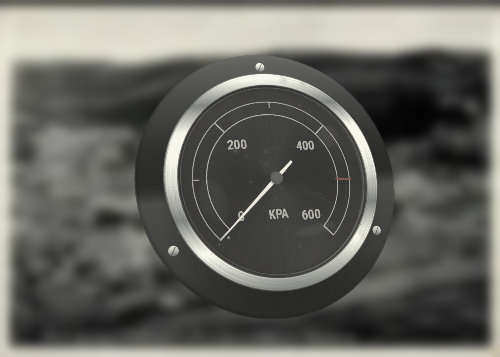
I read 0 kPa
